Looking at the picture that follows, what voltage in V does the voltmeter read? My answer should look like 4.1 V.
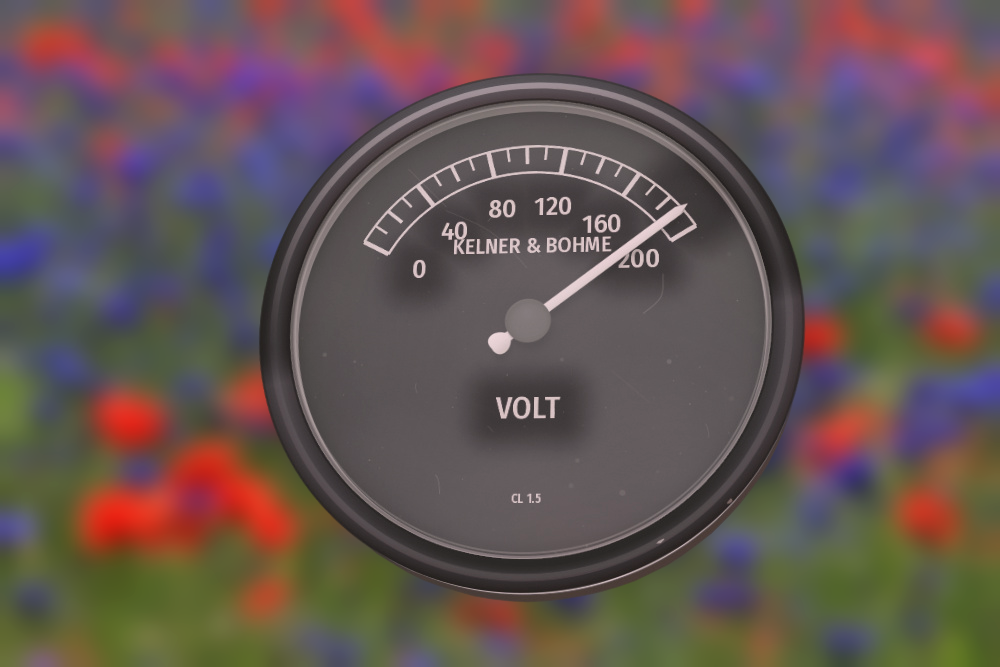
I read 190 V
